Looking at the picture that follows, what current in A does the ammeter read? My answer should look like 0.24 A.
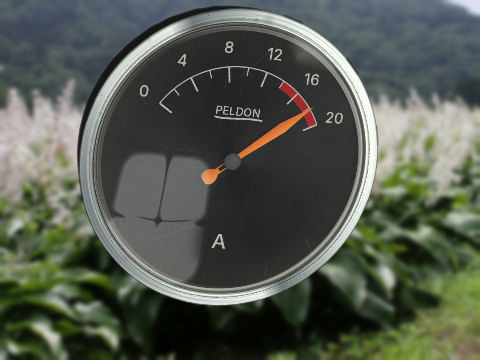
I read 18 A
